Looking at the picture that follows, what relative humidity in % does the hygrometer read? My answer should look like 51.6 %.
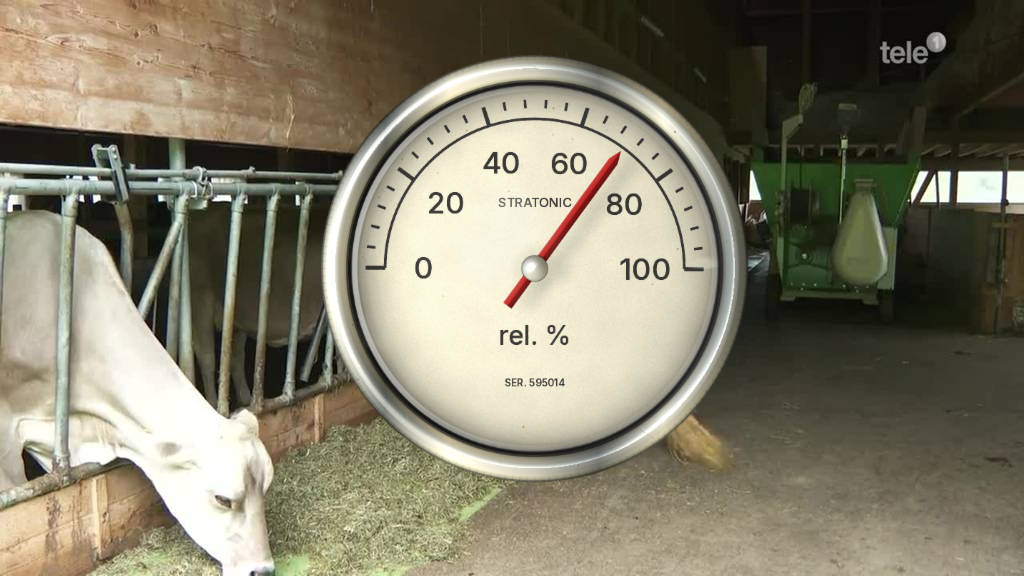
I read 70 %
